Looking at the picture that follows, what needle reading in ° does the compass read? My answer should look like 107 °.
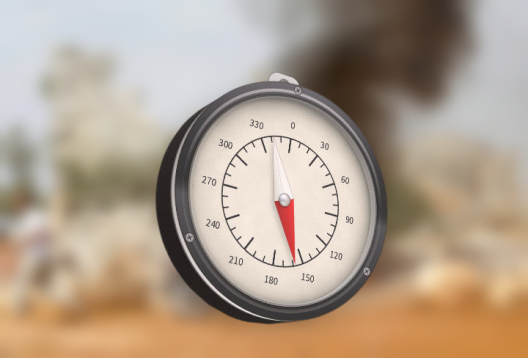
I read 160 °
